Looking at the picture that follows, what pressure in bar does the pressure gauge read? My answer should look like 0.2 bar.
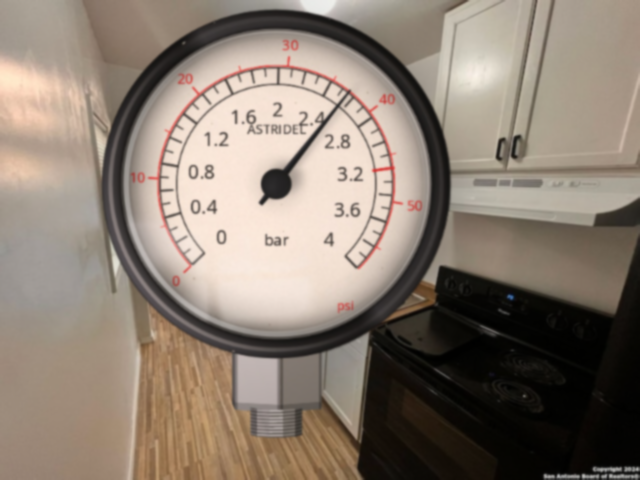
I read 2.55 bar
